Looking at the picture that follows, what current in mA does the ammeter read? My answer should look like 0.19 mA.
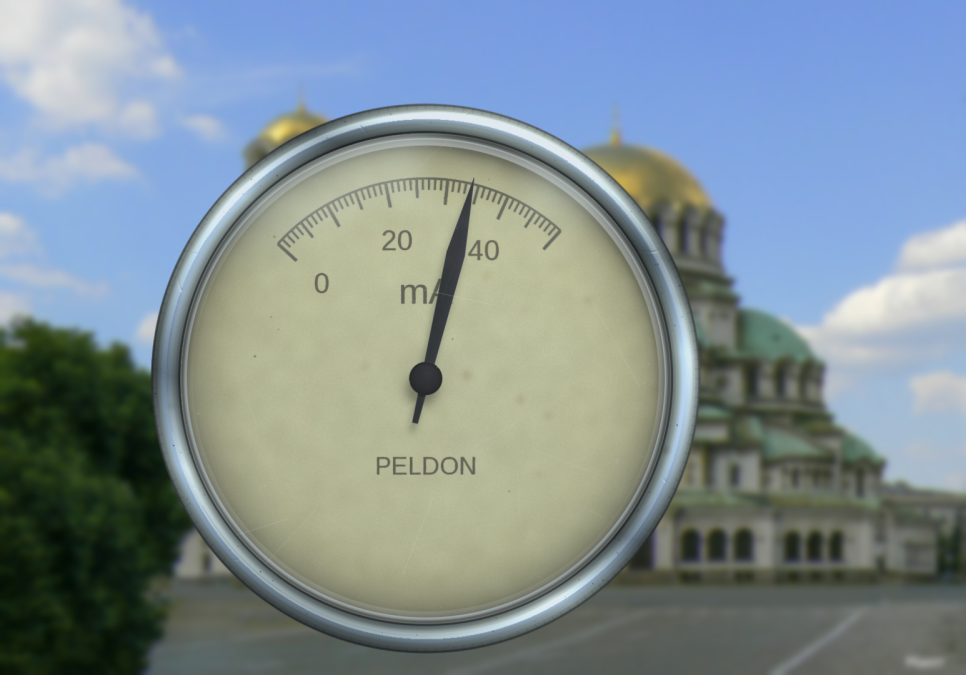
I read 34 mA
